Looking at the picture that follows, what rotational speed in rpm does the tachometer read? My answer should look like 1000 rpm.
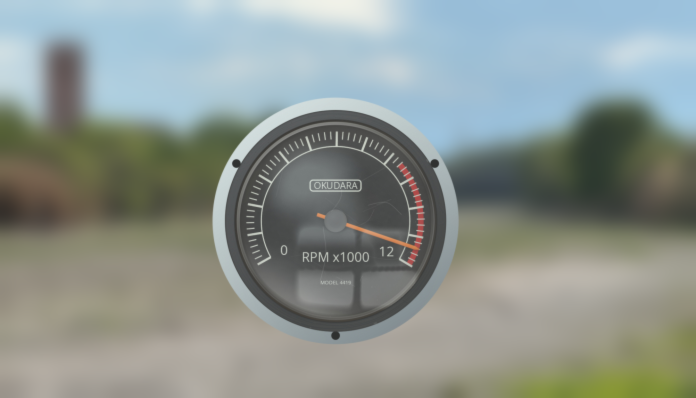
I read 11400 rpm
